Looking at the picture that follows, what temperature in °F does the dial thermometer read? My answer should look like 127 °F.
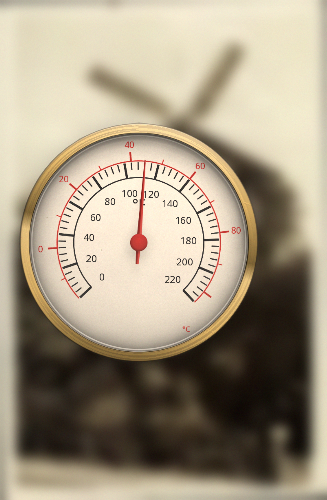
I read 112 °F
